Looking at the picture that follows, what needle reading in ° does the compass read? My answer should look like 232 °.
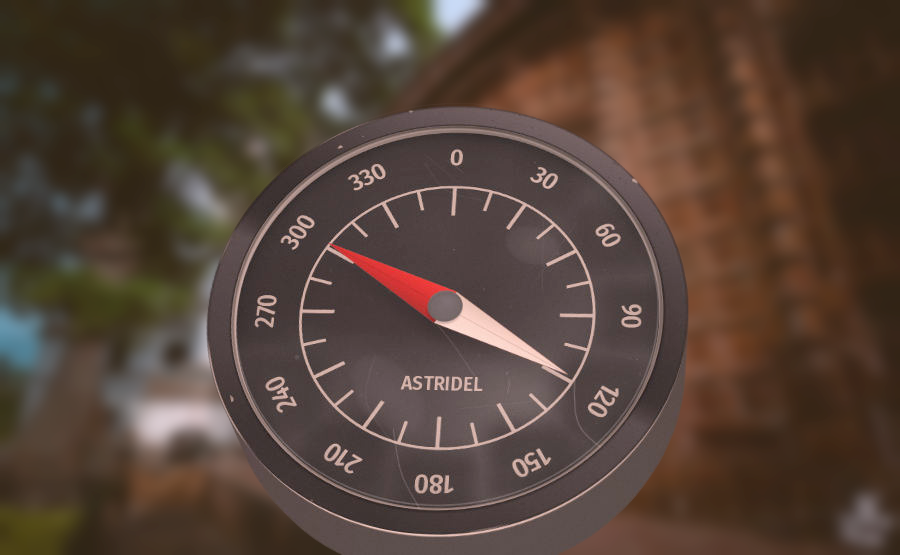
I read 300 °
